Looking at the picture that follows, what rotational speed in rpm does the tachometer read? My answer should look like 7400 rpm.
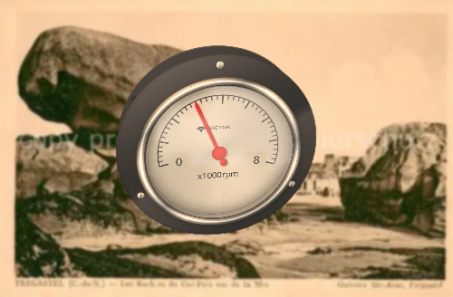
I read 3000 rpm
